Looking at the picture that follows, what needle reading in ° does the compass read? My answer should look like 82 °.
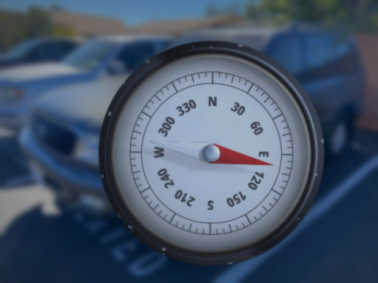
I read 100 °
